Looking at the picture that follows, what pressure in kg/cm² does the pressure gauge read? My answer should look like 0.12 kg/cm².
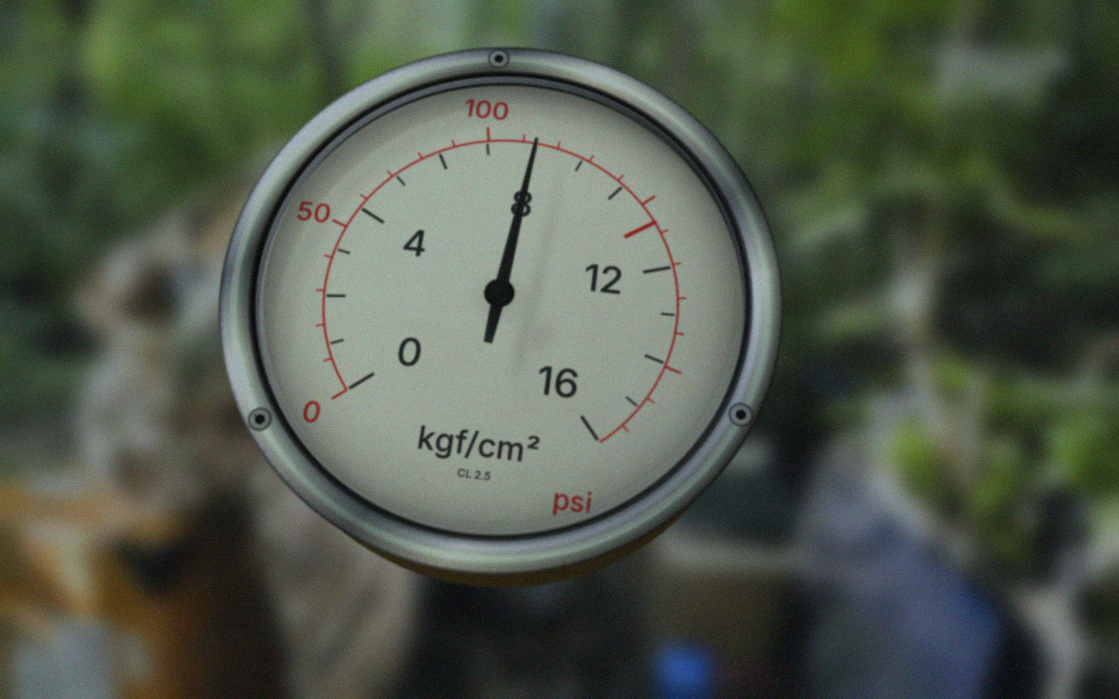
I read 8 kg/cm²
